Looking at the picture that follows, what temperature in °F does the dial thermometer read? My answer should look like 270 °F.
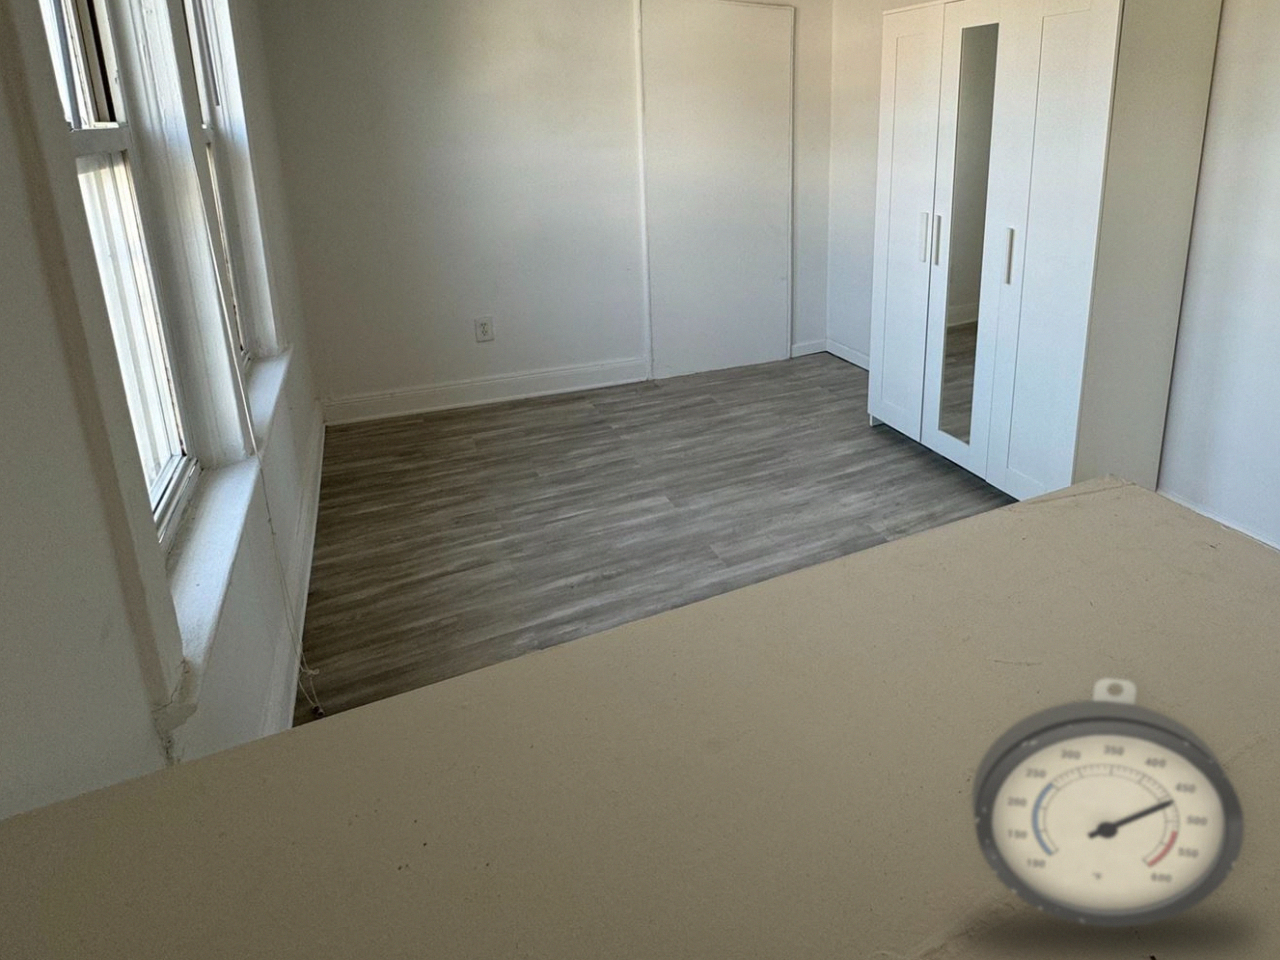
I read 450 °F
